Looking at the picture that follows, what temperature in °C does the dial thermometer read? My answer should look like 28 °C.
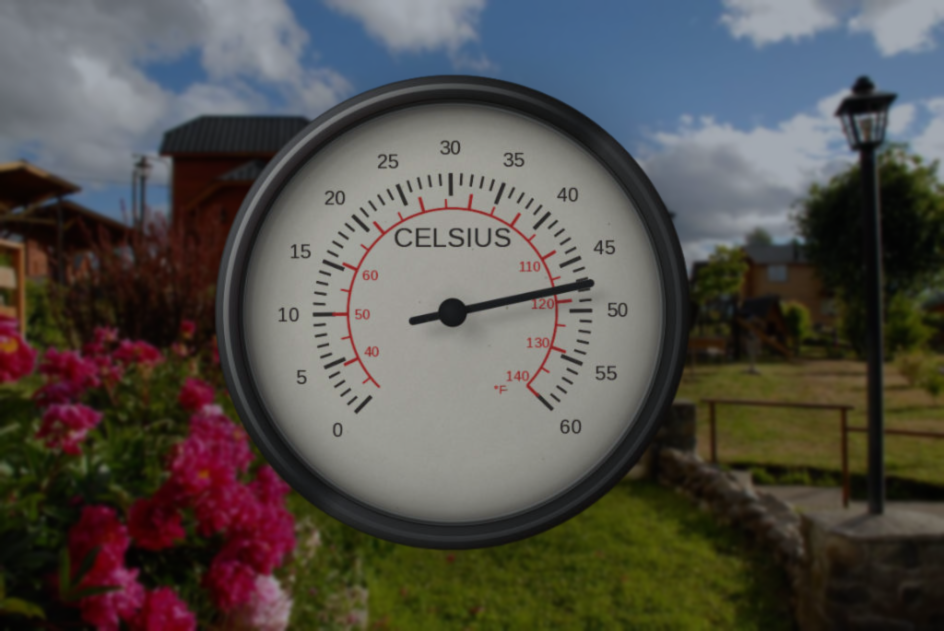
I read 47.5 °C
